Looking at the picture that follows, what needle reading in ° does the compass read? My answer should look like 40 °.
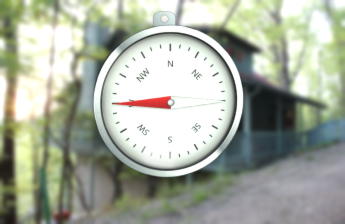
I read 270 °
